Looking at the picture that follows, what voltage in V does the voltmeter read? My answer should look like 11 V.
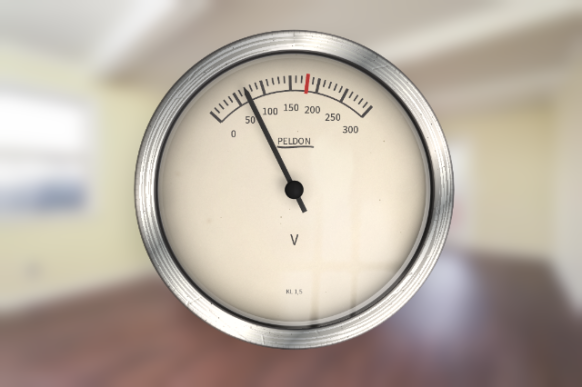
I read 70 V
